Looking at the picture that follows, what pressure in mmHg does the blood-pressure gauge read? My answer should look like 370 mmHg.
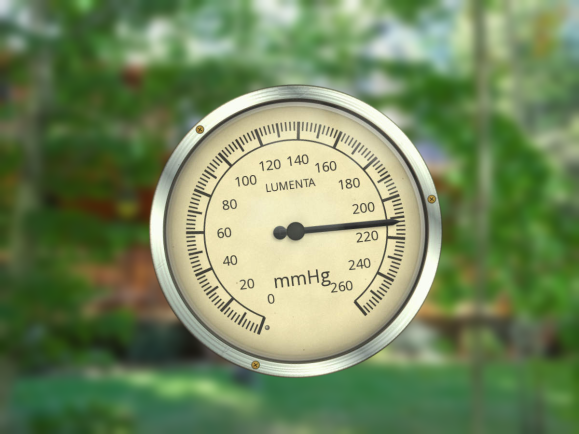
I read 212 mmHg
